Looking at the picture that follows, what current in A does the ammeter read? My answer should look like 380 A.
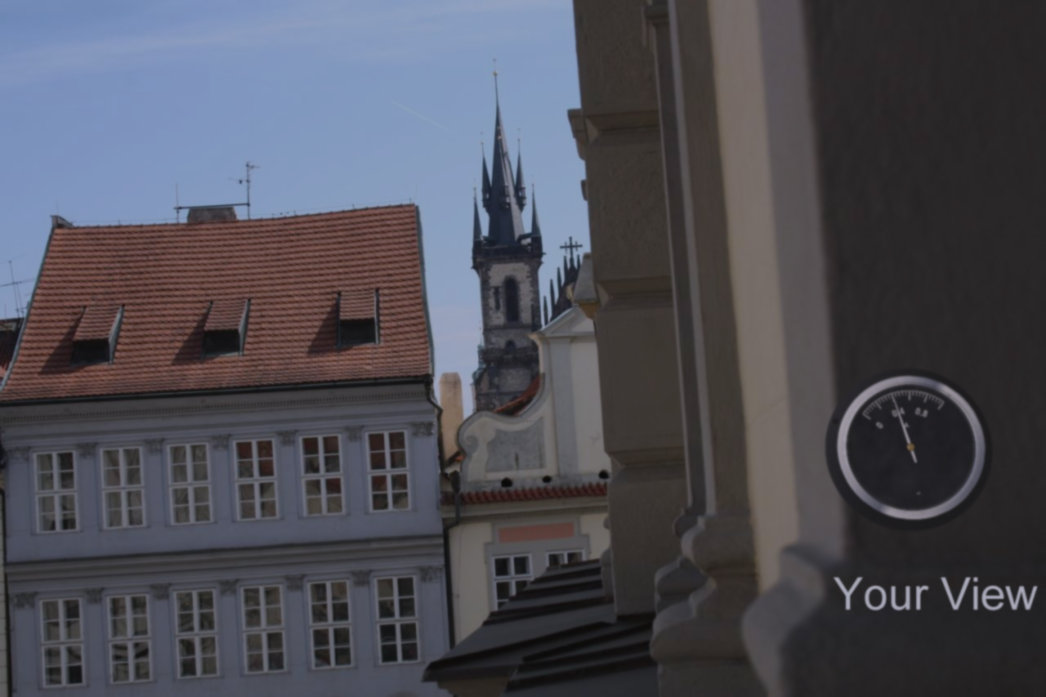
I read 0.4 A
